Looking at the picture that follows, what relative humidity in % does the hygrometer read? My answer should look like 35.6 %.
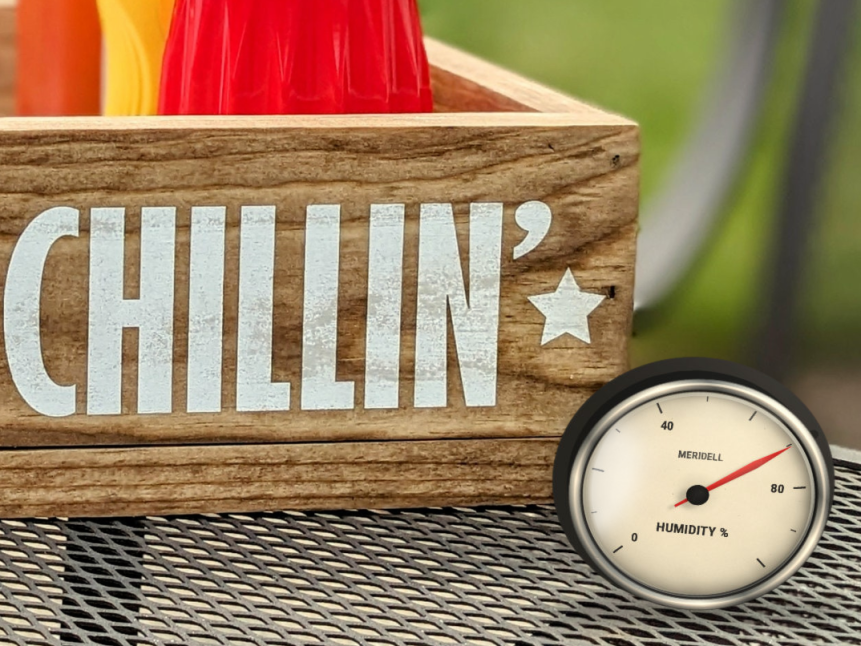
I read 70 %
